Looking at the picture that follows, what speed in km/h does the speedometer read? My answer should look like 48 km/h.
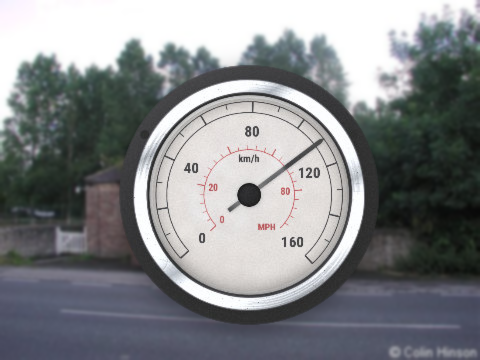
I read 110 km/h
